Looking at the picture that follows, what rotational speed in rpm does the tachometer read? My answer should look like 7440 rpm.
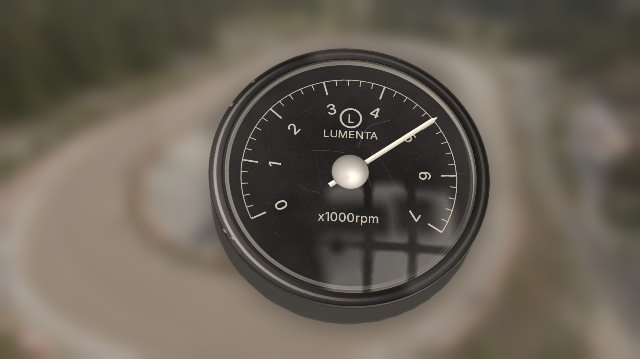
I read 5000 rpm
